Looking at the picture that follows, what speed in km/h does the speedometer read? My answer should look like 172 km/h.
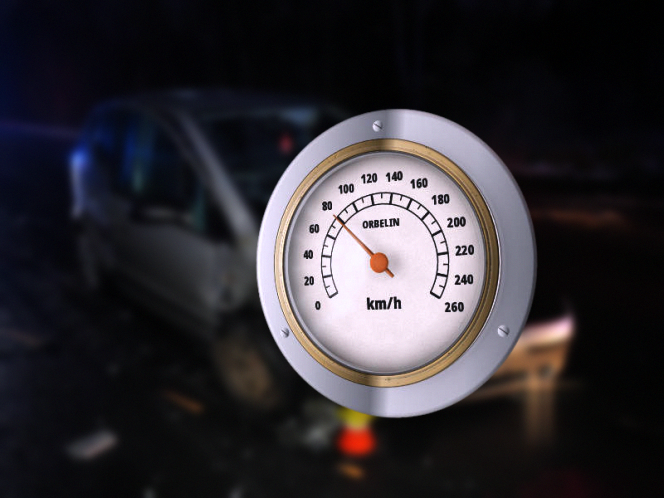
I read 80 km/h
